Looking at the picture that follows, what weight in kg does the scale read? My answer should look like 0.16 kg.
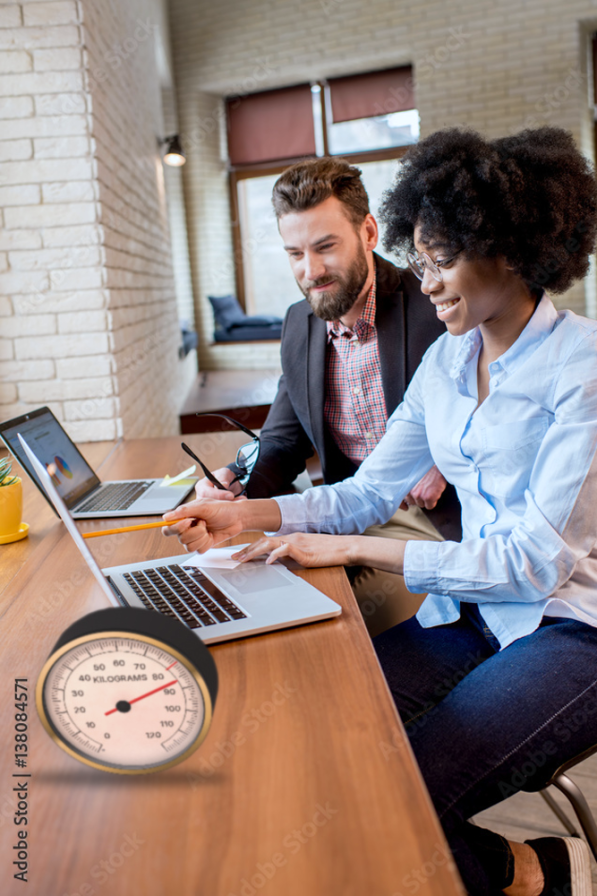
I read 85 kg
